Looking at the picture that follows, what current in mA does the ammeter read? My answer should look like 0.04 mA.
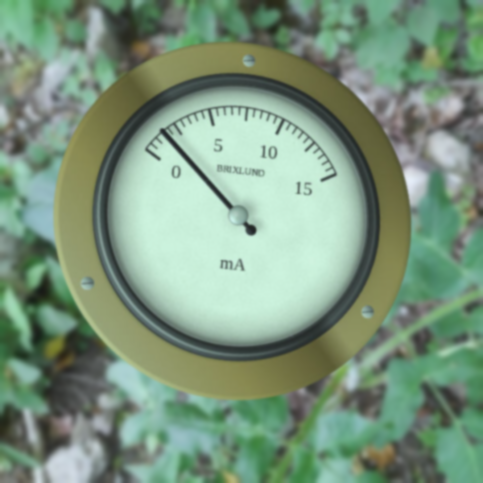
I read 1.5 mA
